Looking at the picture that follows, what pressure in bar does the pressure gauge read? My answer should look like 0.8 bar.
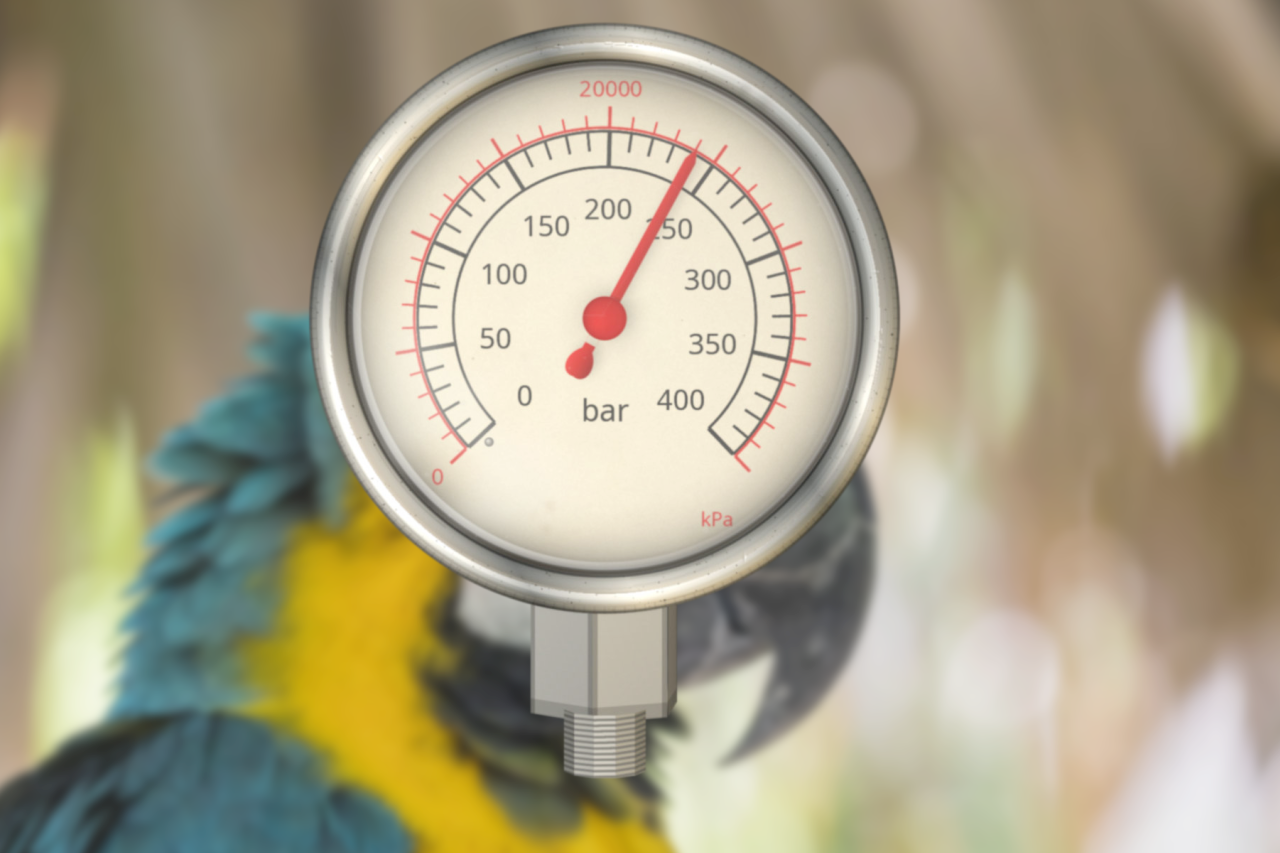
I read 240 bar
